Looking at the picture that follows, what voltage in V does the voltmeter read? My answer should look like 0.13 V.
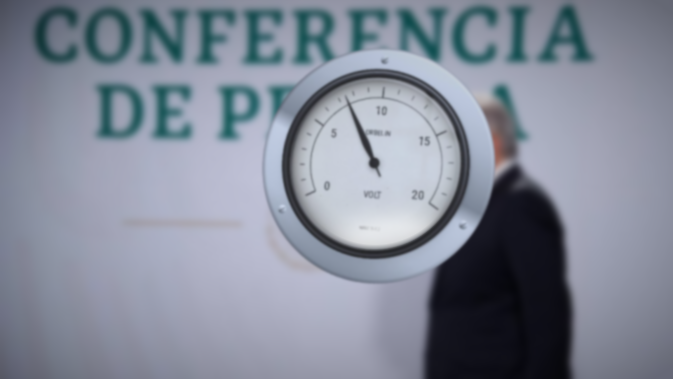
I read 7.5 V
